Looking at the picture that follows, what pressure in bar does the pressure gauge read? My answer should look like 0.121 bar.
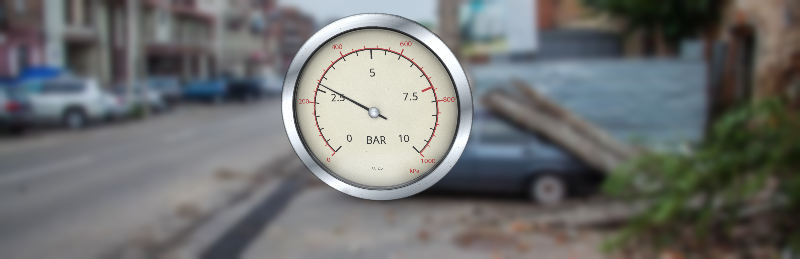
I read 2.75 bar
